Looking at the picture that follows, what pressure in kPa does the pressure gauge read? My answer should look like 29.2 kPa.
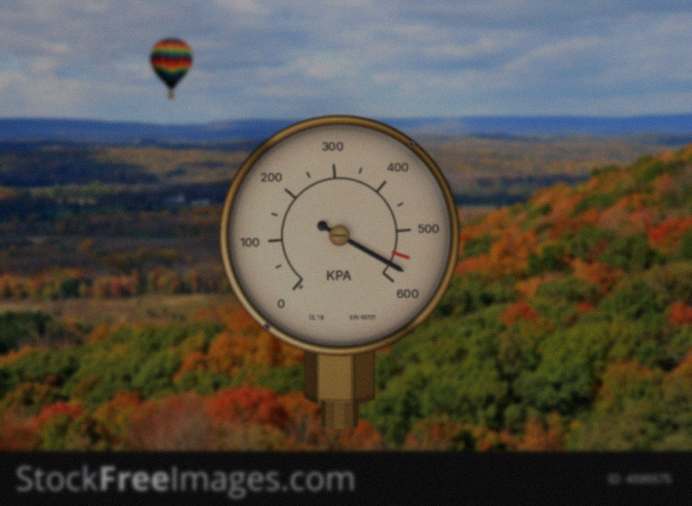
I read 575 kPa
